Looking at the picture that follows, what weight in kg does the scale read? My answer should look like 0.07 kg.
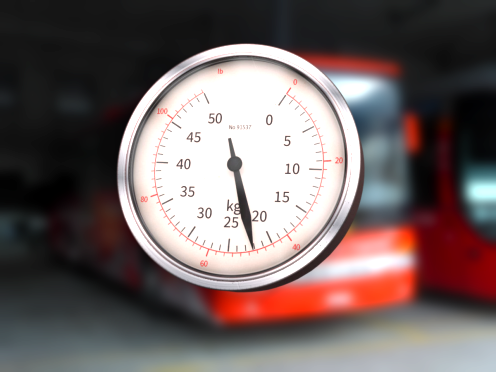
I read 22 kg
